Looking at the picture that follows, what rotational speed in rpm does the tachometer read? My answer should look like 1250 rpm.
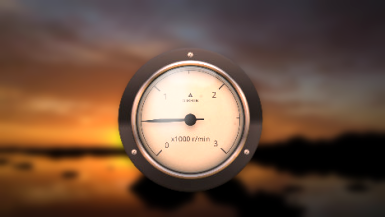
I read 500 rpm
